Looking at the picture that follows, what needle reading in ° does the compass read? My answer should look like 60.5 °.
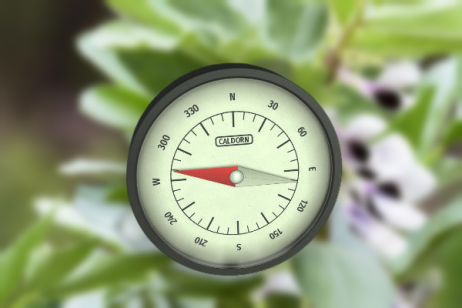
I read 280 °
